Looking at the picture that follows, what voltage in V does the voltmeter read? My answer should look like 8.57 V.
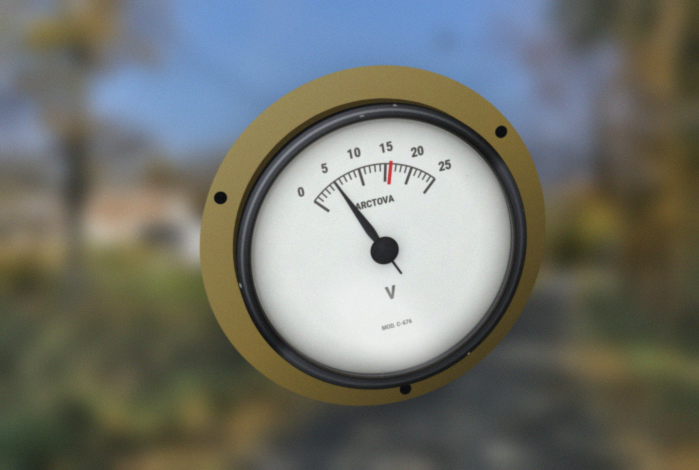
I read 5 V
